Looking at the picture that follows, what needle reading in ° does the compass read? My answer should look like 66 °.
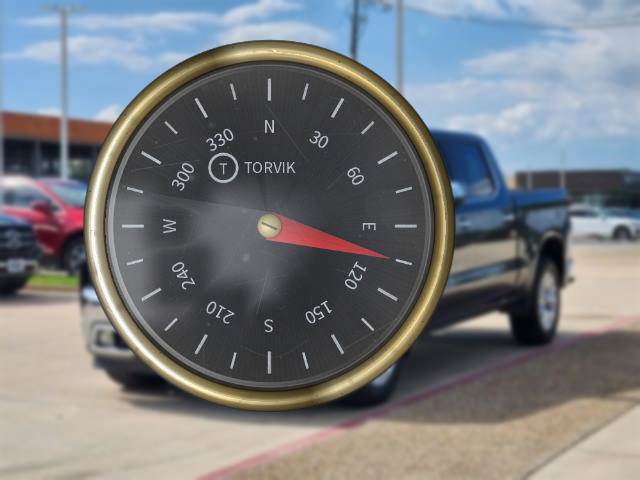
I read 105 °
